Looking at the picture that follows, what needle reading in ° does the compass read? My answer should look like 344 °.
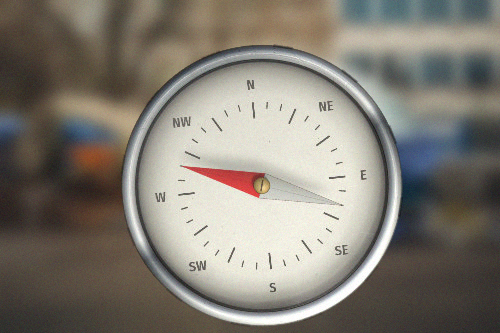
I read 290 °
